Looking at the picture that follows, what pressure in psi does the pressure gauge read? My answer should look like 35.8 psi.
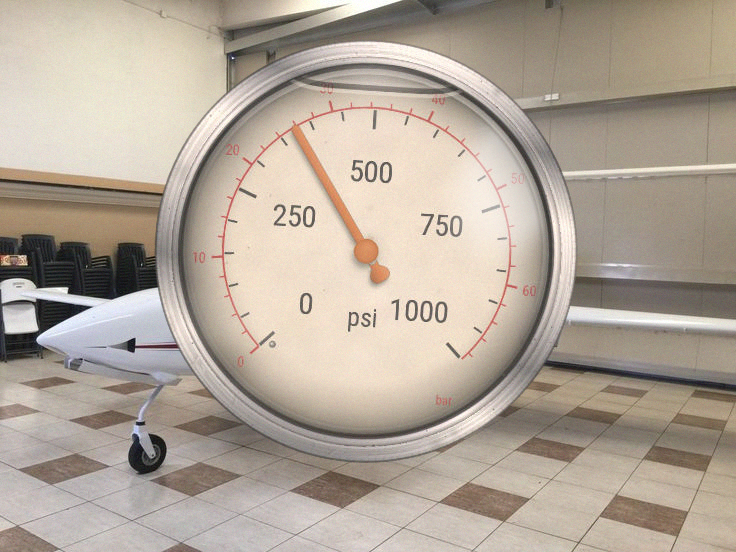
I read 375 psi
